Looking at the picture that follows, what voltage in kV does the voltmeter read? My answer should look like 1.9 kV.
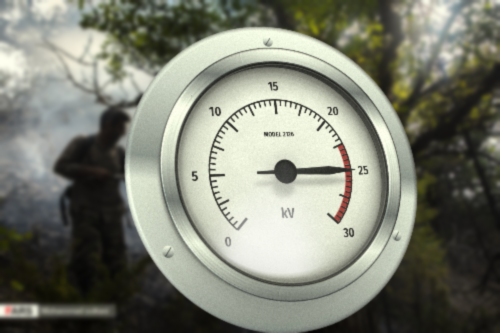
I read 25 kV
